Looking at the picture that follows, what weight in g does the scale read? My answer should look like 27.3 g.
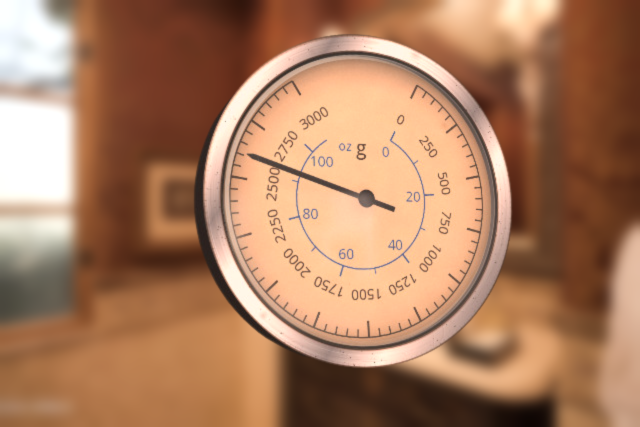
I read 2600 g
